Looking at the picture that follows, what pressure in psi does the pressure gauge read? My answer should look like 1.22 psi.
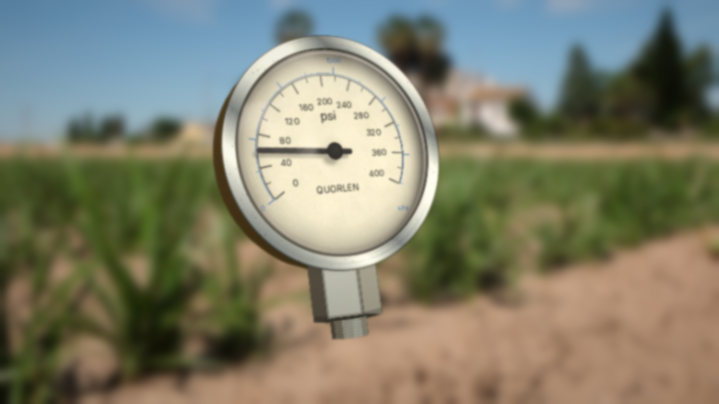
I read 60 psi
